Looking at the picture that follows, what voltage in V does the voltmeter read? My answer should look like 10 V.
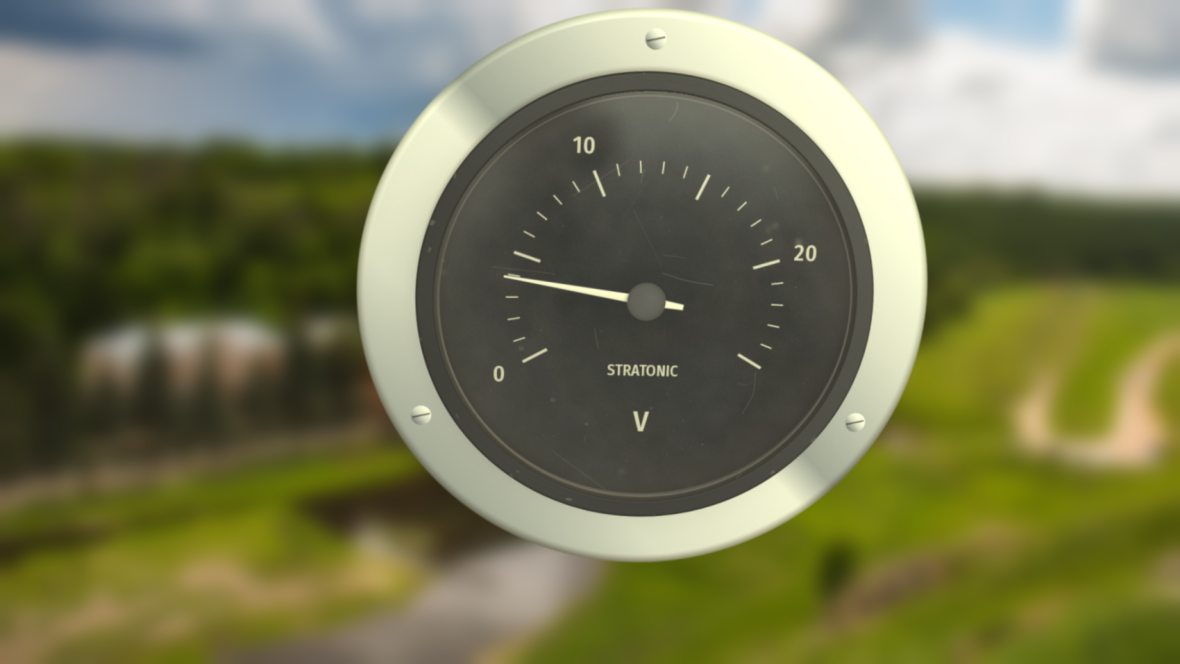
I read 4 V
